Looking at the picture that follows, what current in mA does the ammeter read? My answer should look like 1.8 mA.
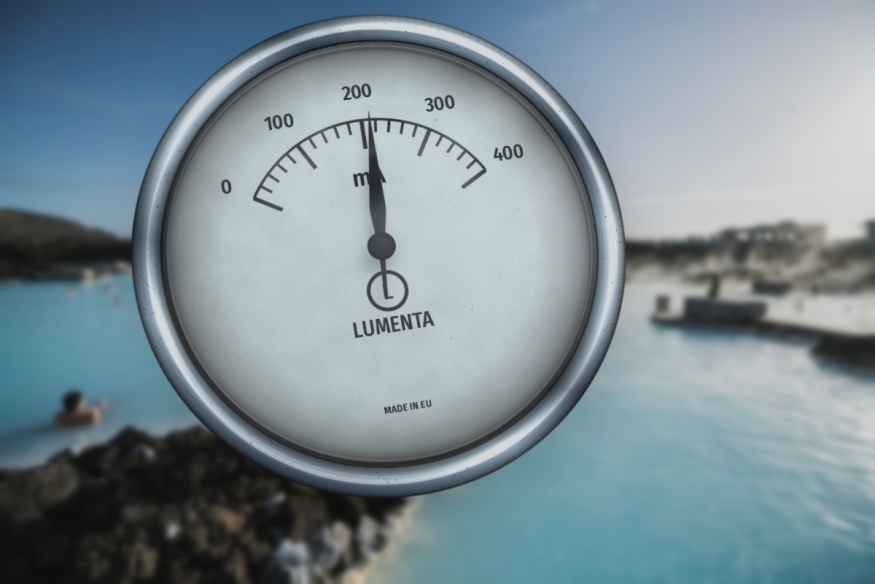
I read 210 mA
